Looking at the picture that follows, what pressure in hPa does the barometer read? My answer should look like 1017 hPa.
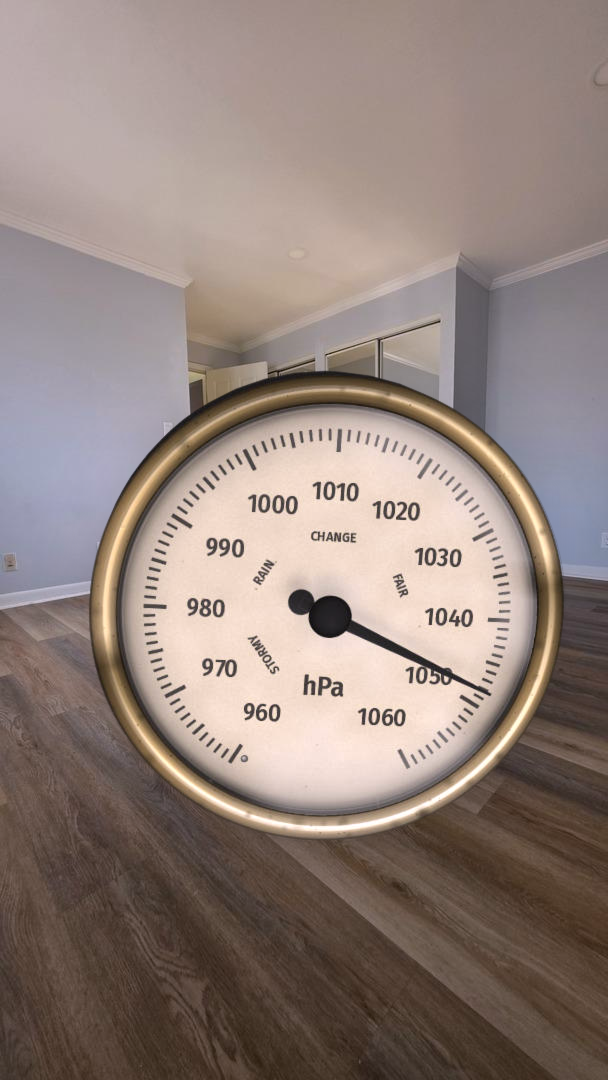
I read 1048 hPa
